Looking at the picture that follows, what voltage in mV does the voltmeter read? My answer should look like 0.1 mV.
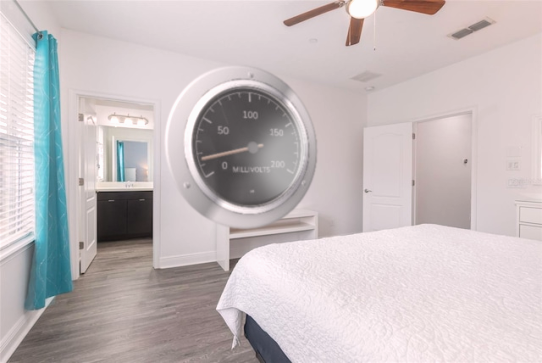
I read 15 mV
